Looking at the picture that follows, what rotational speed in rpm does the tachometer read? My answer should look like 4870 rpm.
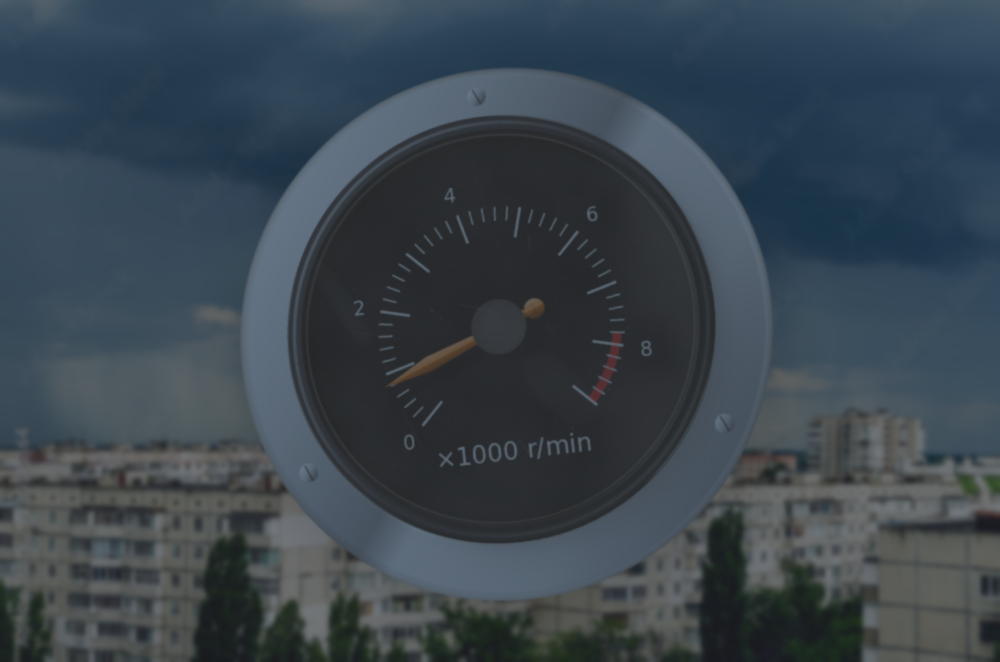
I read 800 rpm
